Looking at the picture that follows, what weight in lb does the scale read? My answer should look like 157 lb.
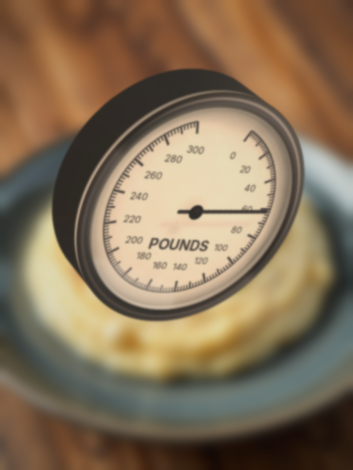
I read 60 lb
